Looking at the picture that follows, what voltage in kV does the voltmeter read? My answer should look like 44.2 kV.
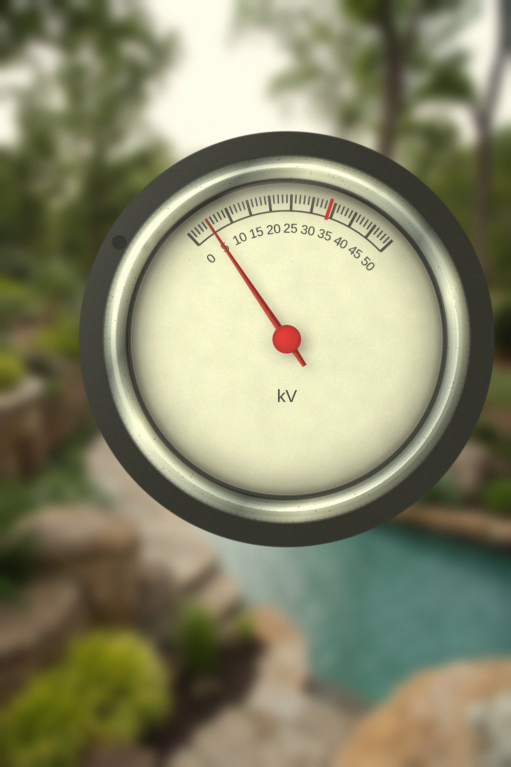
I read 5 kV
